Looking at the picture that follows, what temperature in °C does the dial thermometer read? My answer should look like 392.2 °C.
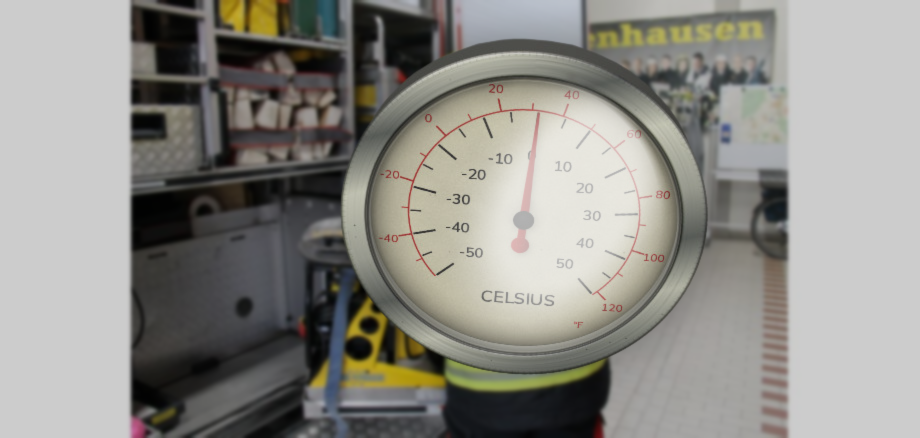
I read 0 °C
